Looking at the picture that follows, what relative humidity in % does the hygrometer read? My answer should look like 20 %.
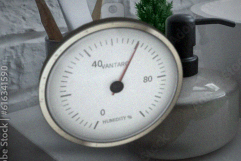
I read 60 %
